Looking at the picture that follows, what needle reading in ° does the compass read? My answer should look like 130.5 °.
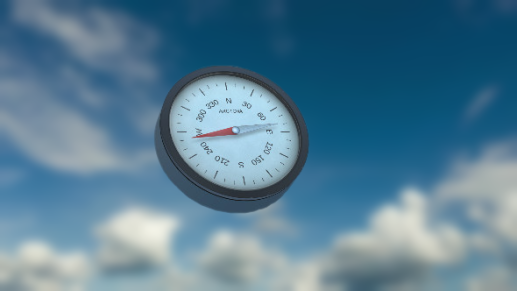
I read 260 °
